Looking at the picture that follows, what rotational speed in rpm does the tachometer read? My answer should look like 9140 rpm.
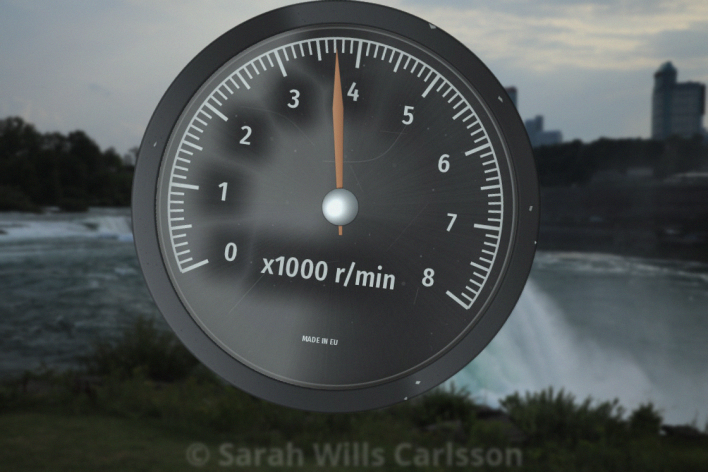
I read 3700 rpm
